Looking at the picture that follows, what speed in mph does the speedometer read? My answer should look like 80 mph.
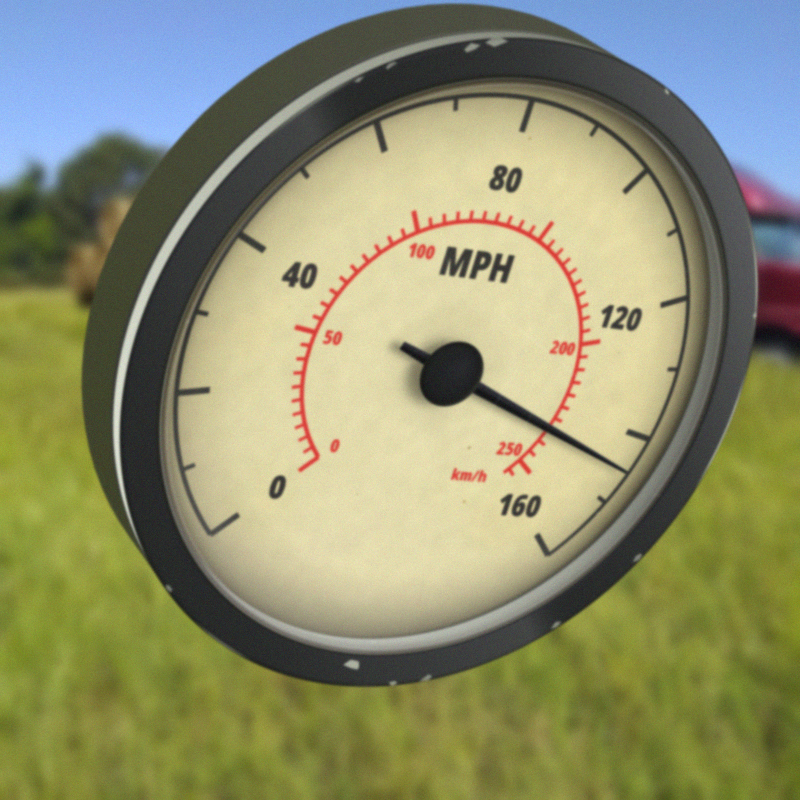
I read 145 mph
